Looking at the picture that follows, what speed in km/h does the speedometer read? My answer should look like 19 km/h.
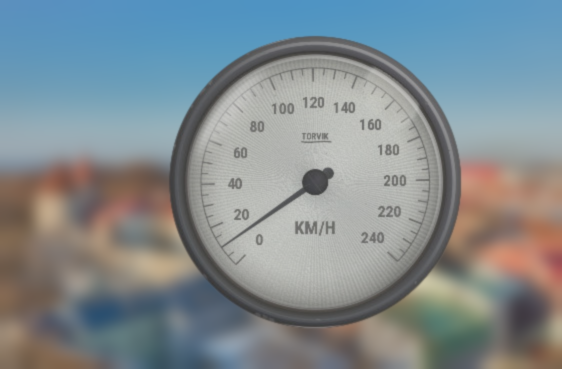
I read 10 km/h
